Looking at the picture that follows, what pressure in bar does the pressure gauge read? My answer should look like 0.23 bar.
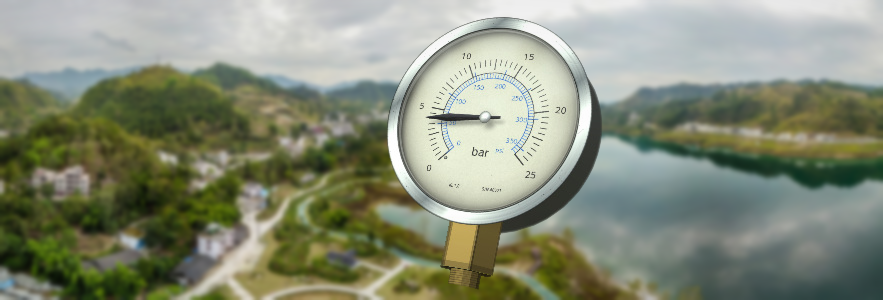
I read 4 bar
